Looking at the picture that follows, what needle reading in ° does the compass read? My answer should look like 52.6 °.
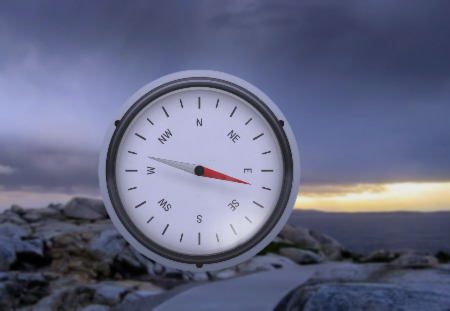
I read 105 °
